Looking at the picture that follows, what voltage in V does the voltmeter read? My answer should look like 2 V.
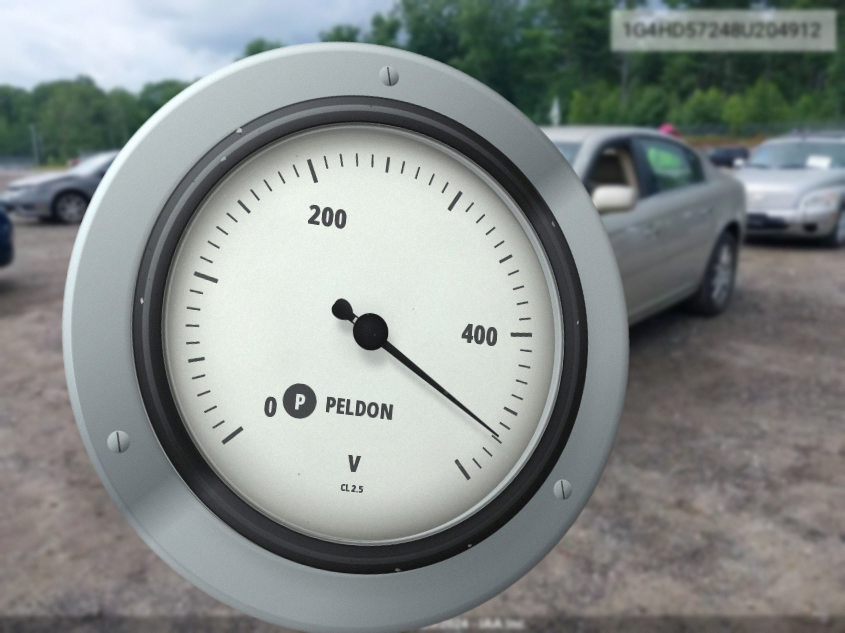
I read 470 V
